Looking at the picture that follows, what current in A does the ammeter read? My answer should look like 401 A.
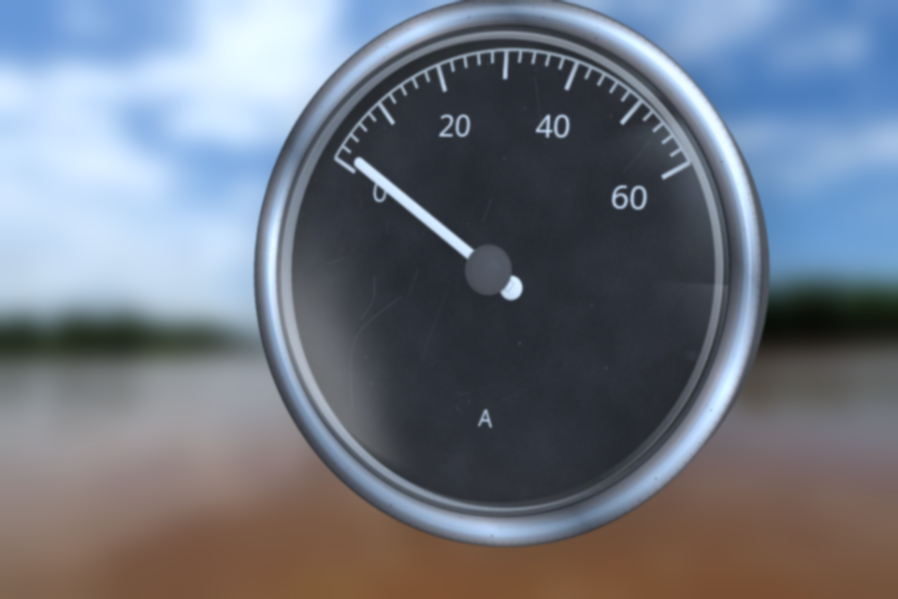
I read 2 A
